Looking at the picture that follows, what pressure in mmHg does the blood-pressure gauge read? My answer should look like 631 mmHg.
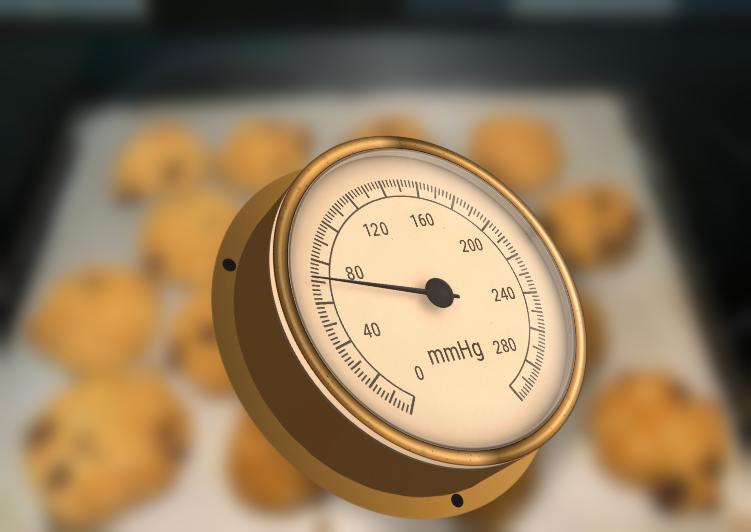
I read 70 mmHg
